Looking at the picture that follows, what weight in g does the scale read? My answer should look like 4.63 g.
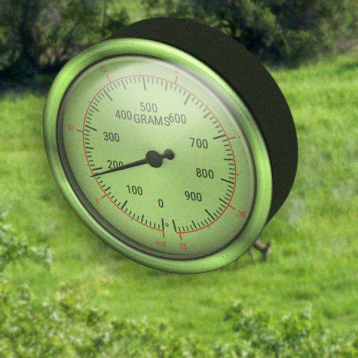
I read 190 g
